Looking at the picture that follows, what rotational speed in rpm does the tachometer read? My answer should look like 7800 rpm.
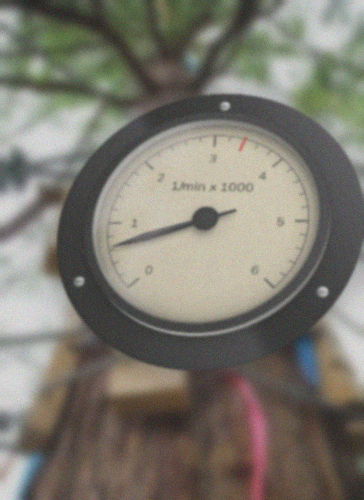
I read 600 rpm
